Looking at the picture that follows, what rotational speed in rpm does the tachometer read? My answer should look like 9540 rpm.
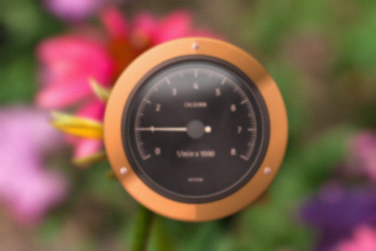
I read 1000 rpm
